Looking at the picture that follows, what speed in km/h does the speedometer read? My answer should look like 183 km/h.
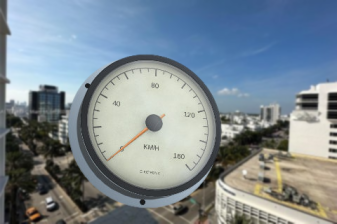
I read 0 km/h
